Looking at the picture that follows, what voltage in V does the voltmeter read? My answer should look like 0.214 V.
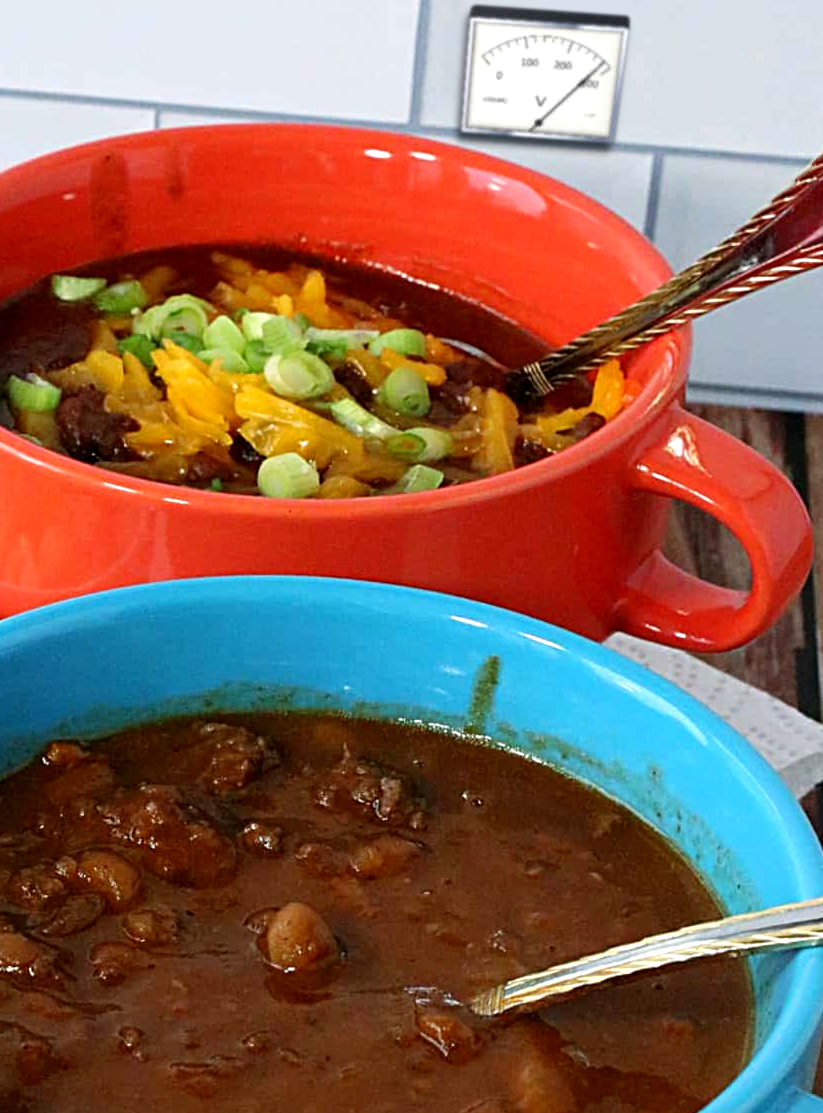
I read 280 V
